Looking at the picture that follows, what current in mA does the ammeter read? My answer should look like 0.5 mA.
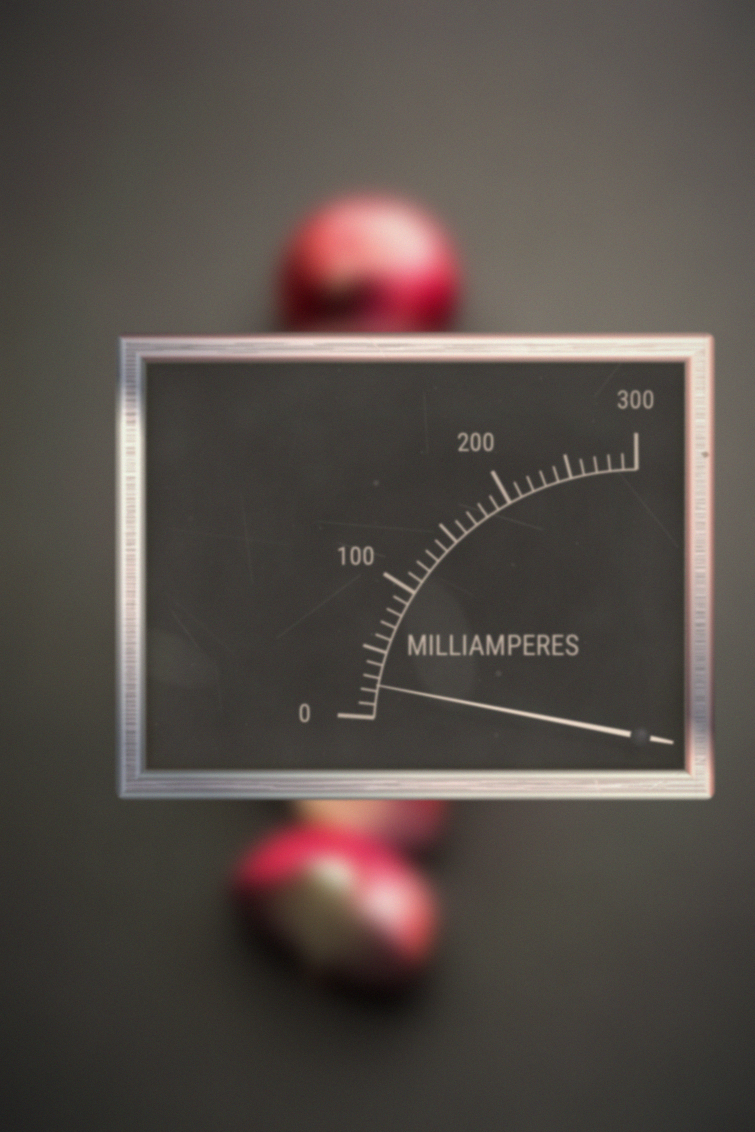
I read 25 mA
